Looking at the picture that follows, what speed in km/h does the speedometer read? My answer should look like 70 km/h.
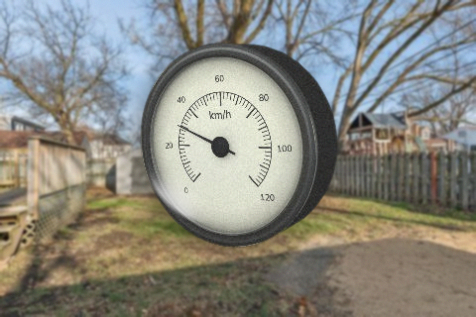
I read 30 km/h
